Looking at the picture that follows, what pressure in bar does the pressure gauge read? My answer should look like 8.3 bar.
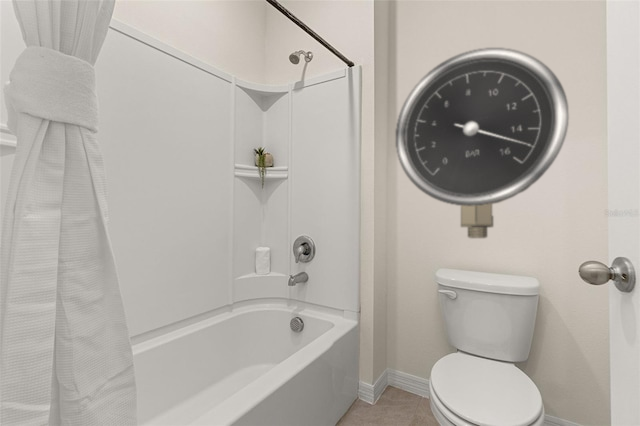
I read 15 bar
